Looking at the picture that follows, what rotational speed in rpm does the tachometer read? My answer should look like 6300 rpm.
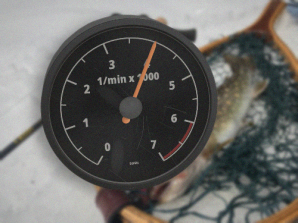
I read 4000 rpm
